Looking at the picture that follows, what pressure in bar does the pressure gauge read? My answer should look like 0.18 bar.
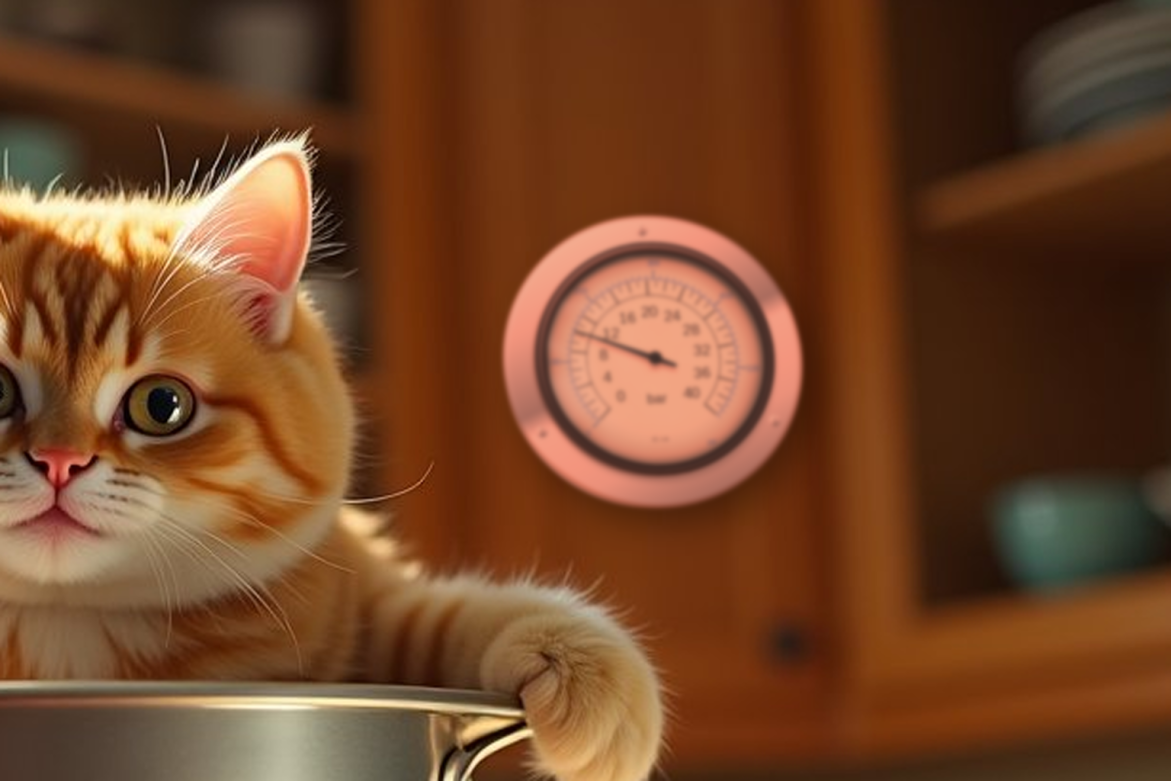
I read 10 bar
